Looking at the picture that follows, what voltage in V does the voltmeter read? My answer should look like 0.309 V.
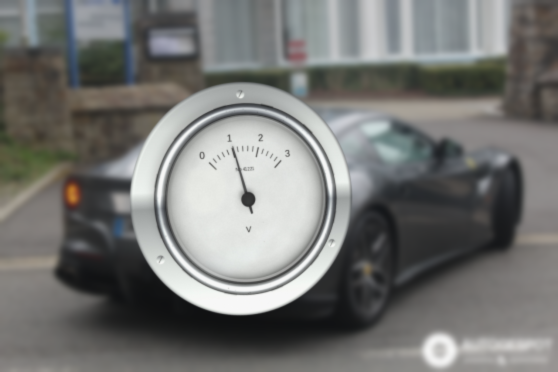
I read 1 V
